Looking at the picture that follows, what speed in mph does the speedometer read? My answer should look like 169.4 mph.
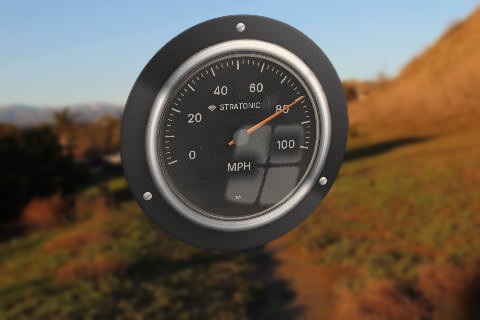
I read 80 mph
